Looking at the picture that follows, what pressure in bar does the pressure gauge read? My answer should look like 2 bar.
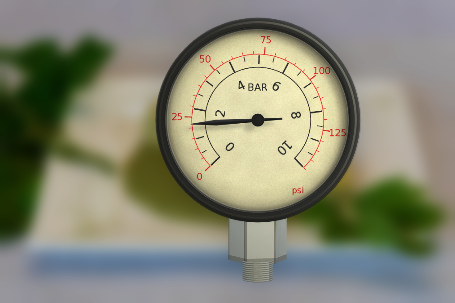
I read 1.5 bar
